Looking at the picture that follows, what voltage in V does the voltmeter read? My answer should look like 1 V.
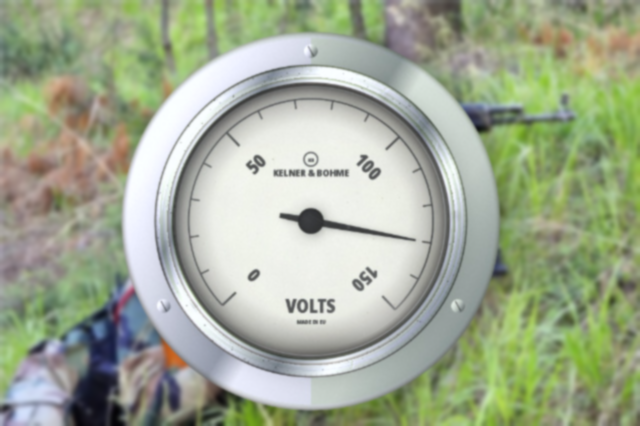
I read 130 V
